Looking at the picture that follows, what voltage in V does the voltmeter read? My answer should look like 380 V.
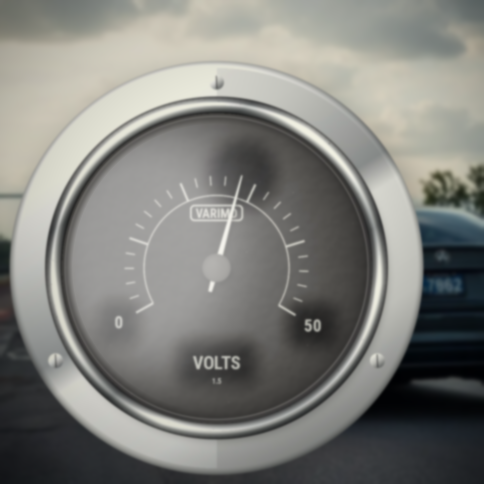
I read 28 V
